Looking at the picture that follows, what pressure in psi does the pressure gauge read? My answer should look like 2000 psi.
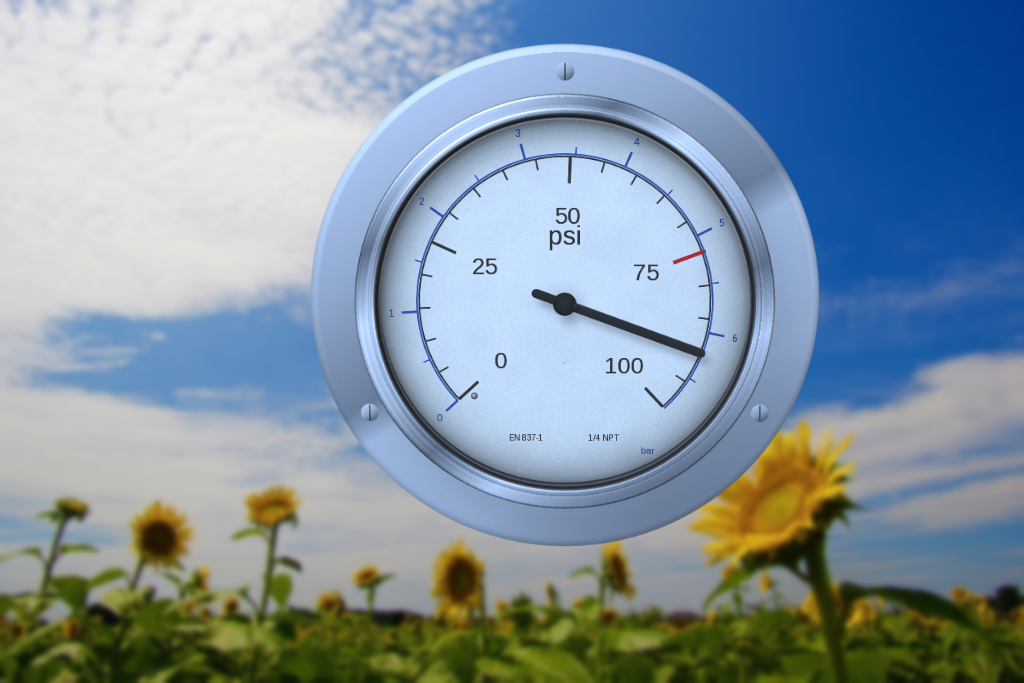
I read 90 psi
